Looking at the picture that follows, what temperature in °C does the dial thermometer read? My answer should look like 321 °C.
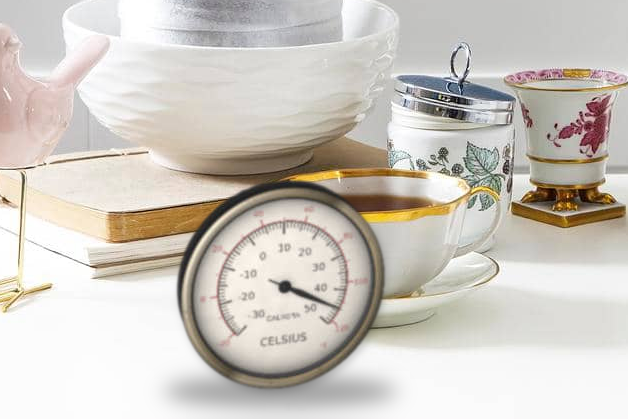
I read 45 °C
